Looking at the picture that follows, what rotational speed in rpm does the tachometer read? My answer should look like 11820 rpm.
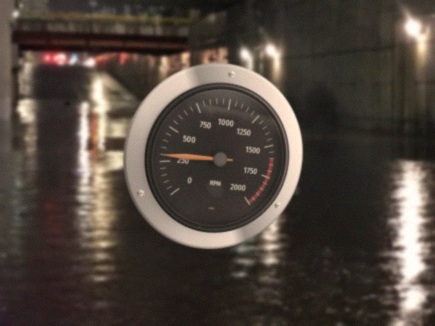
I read 300 rpm
